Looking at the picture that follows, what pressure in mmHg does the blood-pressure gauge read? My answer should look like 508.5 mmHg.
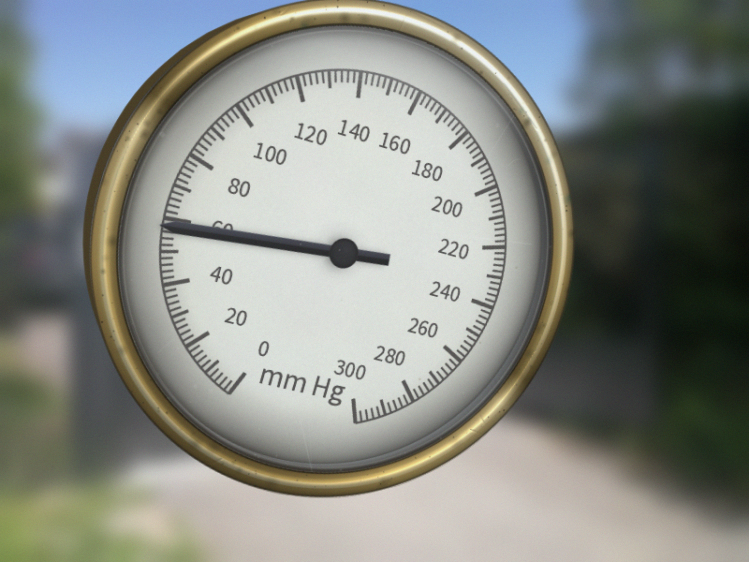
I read 58 mmHg
